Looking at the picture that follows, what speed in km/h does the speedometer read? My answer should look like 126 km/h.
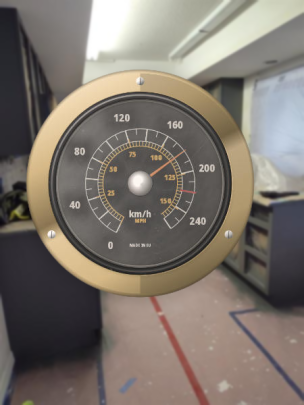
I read 180 km/h
